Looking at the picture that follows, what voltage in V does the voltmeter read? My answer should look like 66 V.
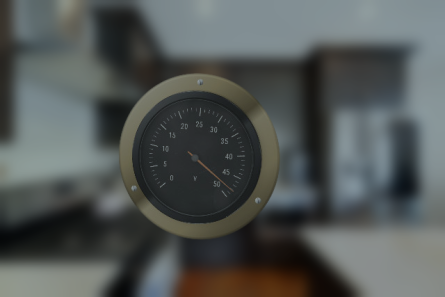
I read 48 V
